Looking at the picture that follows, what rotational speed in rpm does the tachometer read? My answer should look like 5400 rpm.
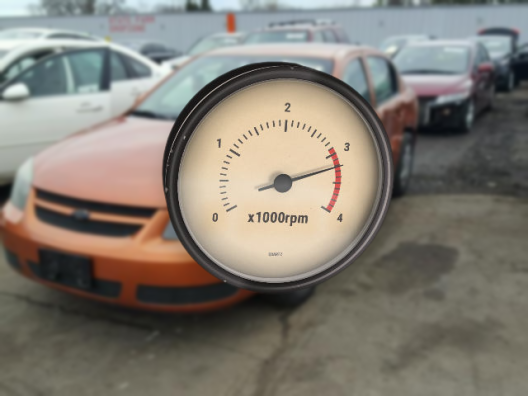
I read 3200 rpm
